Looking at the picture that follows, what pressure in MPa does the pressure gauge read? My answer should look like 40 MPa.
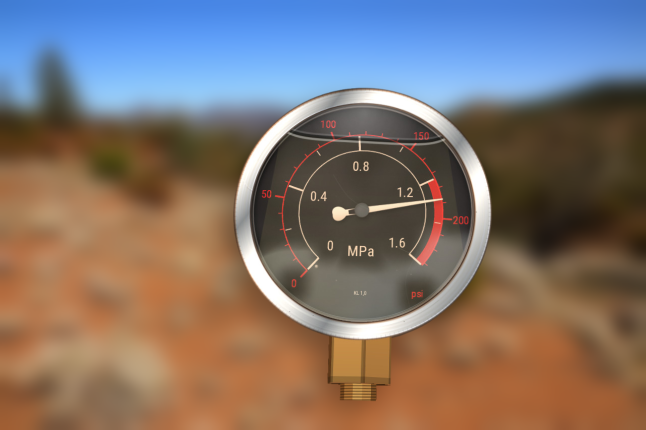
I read 1.3 MPa
